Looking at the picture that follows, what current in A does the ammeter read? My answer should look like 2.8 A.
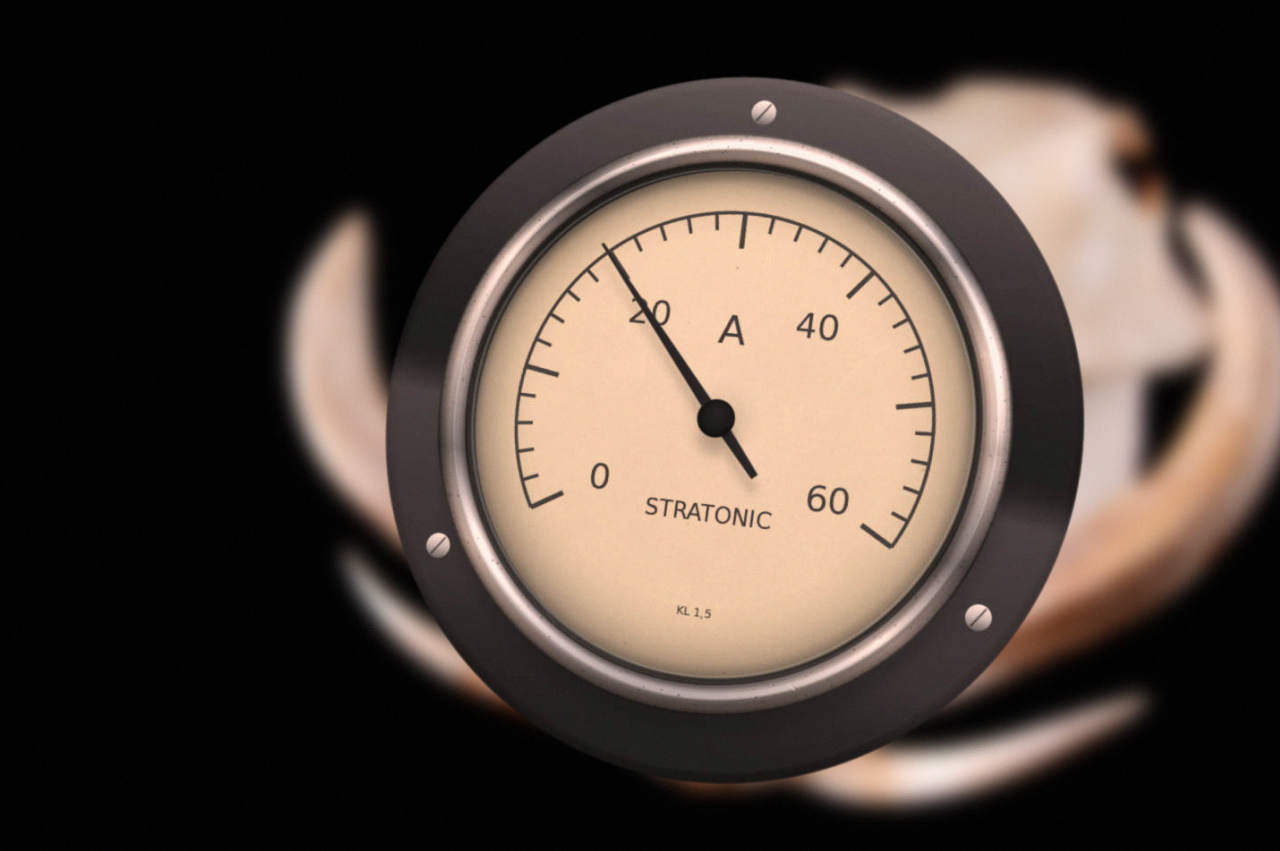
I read 20 A
